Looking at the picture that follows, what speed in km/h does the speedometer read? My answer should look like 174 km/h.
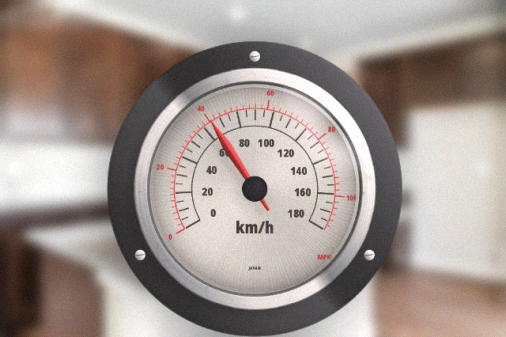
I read 65 km/h
